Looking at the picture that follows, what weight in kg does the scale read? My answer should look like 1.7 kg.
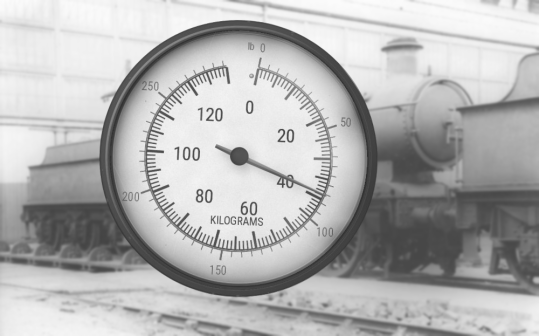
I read 39 kg
